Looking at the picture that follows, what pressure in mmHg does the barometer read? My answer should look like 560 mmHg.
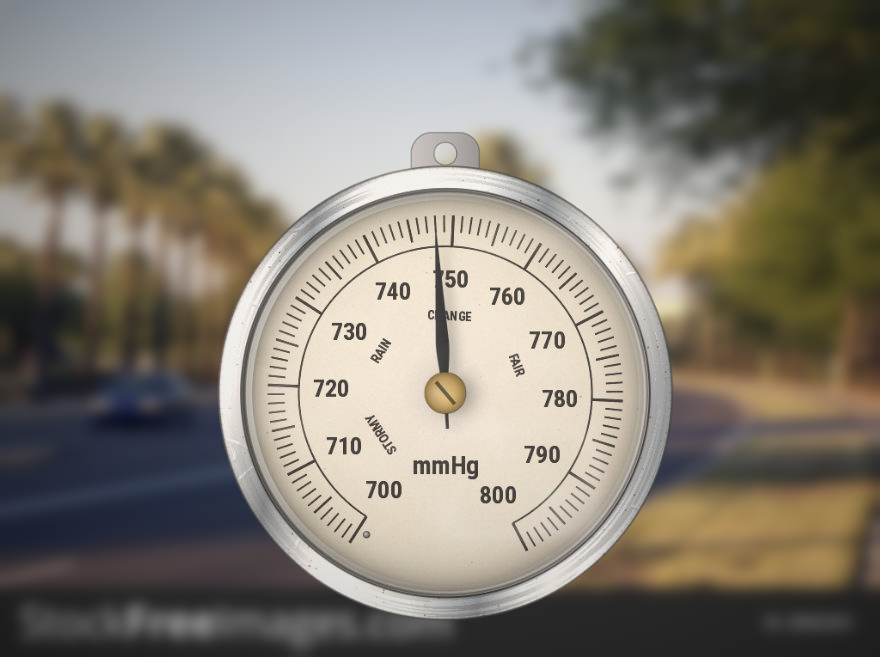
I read 748 mmHg
